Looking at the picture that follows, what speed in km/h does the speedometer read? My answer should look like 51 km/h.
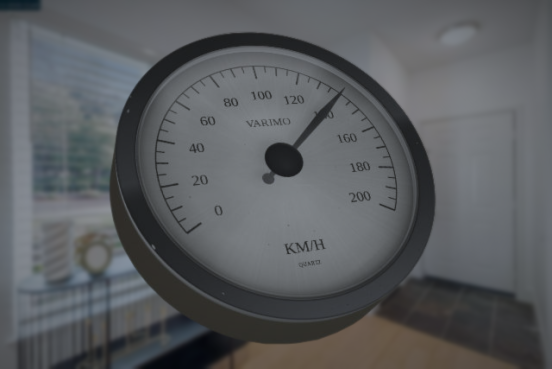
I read 140 km/h
